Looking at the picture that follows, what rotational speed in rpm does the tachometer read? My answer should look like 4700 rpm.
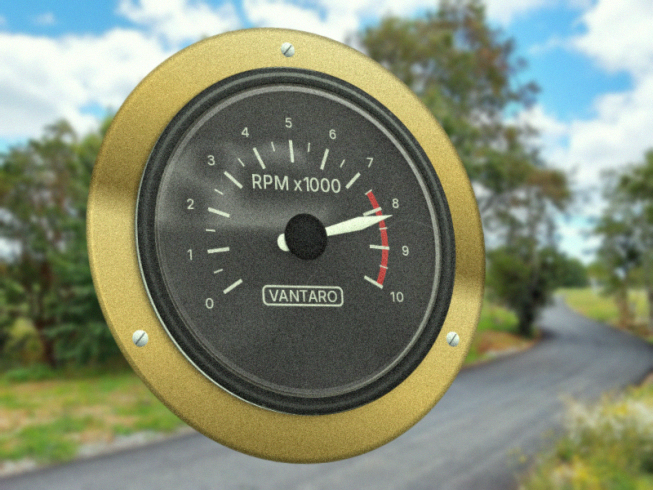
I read 8250 rpm
